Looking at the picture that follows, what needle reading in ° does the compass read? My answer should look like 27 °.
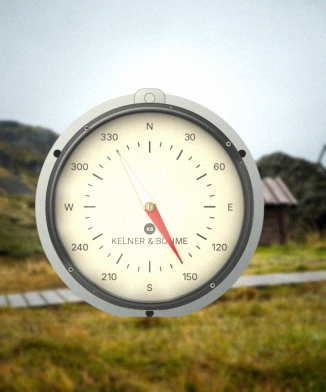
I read 150 °
